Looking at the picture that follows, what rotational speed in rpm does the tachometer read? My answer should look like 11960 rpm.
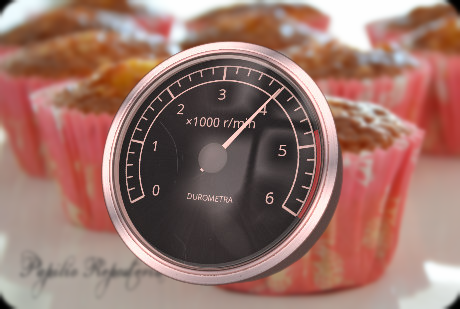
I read 4000 rpm
